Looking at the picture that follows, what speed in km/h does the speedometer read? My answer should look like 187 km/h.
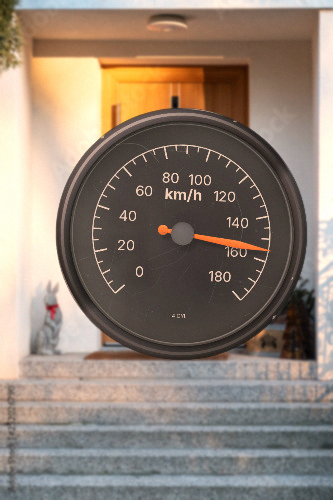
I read 155 km/h
